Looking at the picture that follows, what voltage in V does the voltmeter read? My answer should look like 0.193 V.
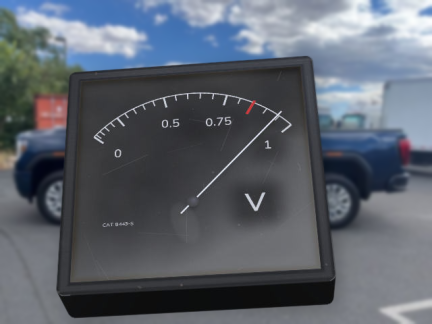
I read 0.95 V
